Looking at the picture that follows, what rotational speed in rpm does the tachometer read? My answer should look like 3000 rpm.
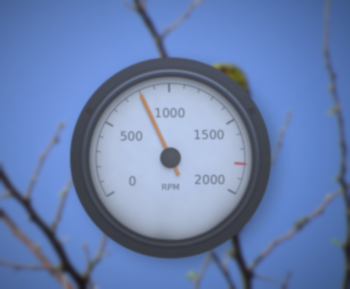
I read 800 rpm
